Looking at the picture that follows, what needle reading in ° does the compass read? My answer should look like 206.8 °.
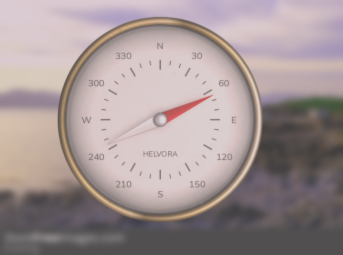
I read 65 °
